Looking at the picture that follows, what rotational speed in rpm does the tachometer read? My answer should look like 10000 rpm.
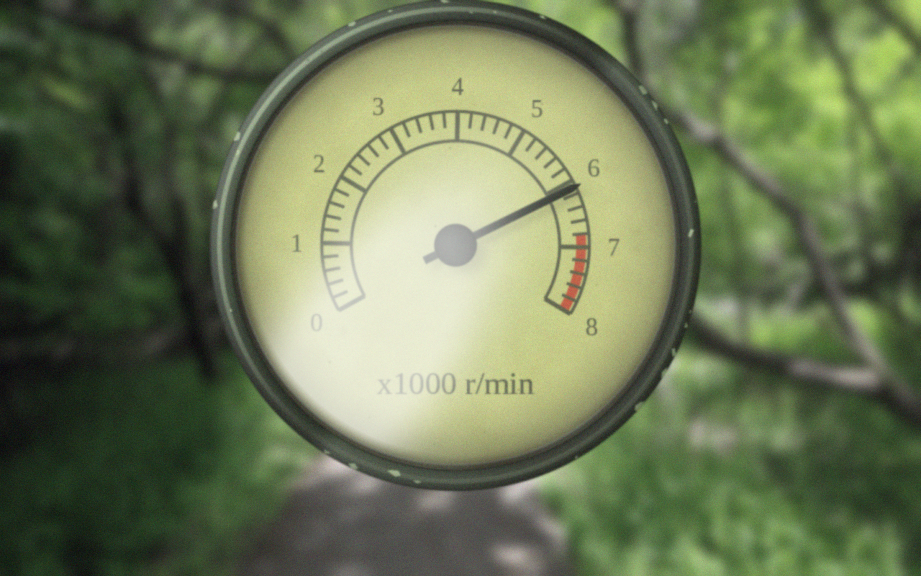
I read 6100 rpm
